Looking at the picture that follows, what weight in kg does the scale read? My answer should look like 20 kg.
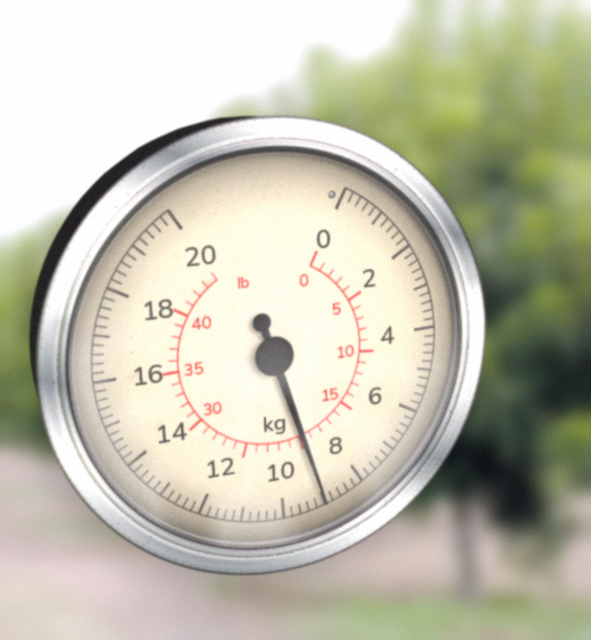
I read 9 kg
